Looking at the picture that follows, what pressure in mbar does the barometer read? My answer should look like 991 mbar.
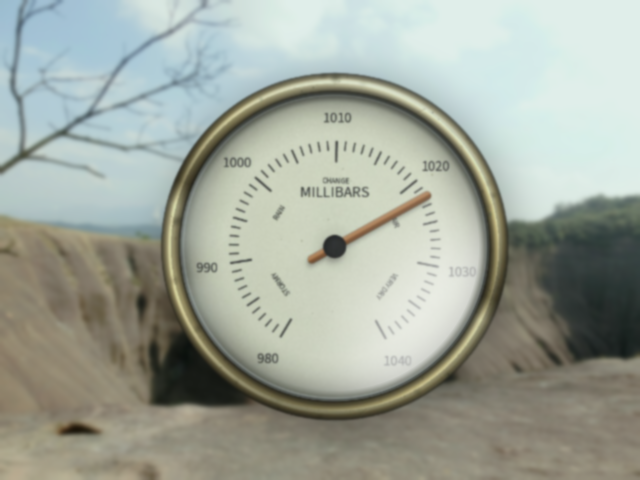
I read 1022 mbar
